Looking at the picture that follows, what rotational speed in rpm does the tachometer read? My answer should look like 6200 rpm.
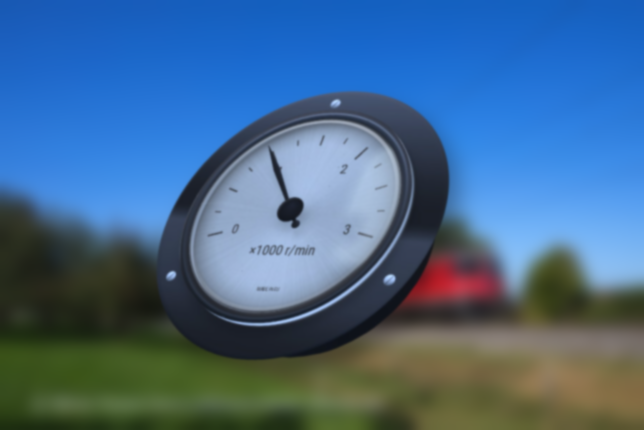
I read 1000 rpm
